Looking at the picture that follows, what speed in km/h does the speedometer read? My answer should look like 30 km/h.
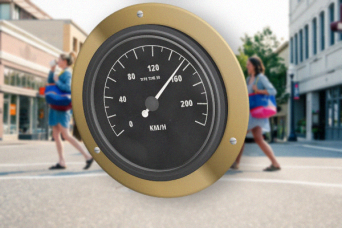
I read 155 km/h
